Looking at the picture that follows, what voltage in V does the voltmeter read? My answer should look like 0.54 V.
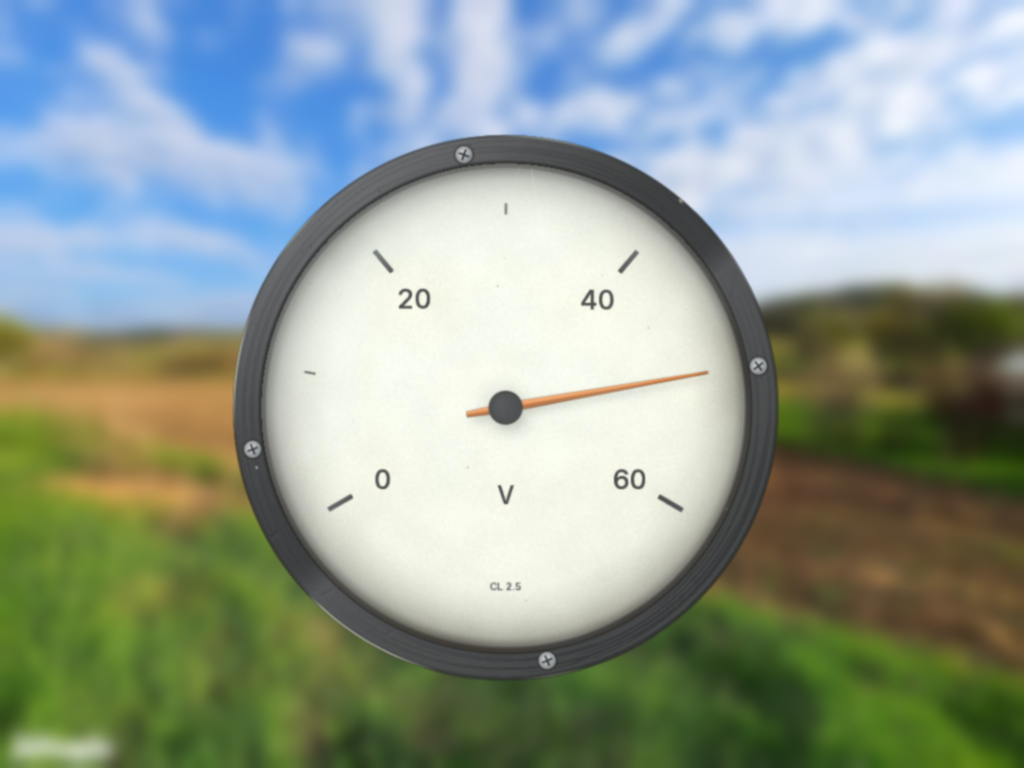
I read 50 V
